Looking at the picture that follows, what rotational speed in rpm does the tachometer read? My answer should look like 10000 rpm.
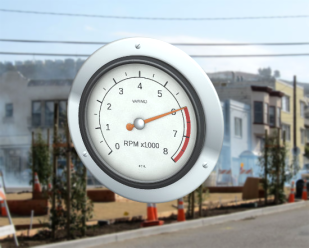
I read 6000 rpm
